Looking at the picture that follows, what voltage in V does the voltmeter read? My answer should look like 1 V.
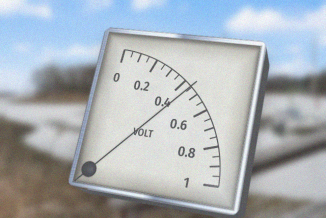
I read 0.45 V
